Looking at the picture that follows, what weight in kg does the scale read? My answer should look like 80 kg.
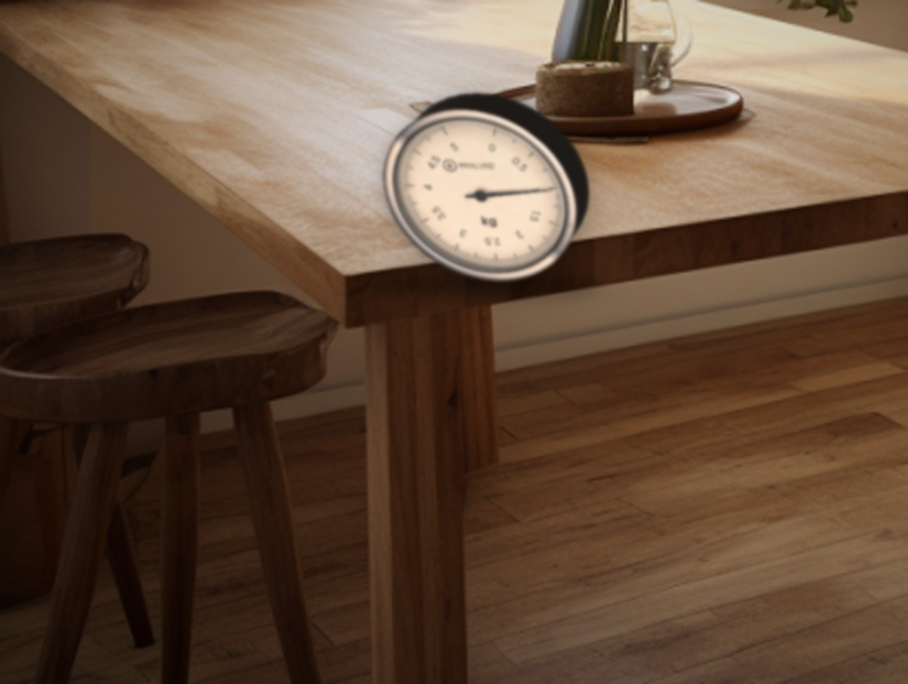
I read 1 kg
